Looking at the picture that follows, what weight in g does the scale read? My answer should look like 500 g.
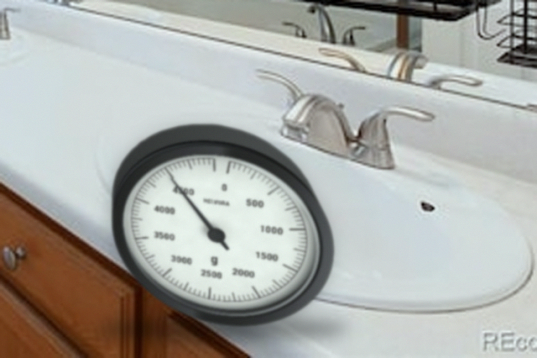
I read 4500 g
